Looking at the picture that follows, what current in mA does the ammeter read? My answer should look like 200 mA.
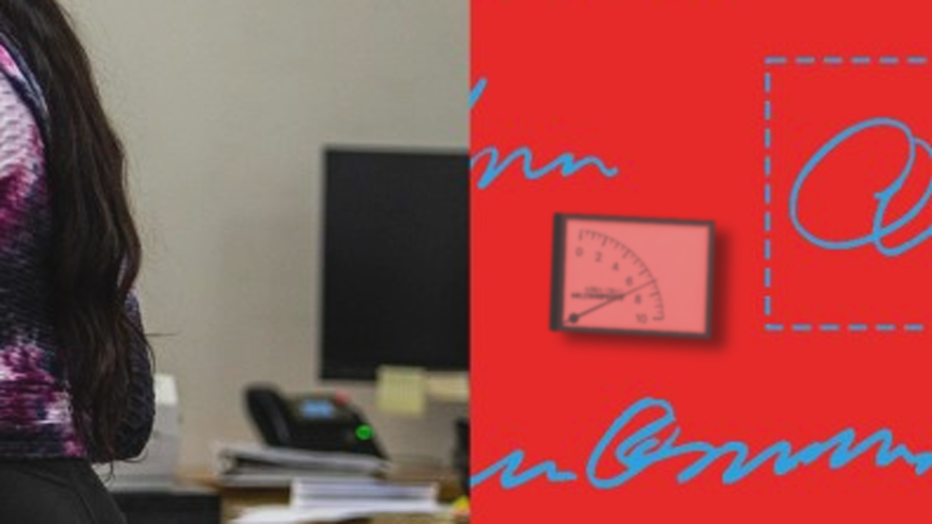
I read 7 mA
